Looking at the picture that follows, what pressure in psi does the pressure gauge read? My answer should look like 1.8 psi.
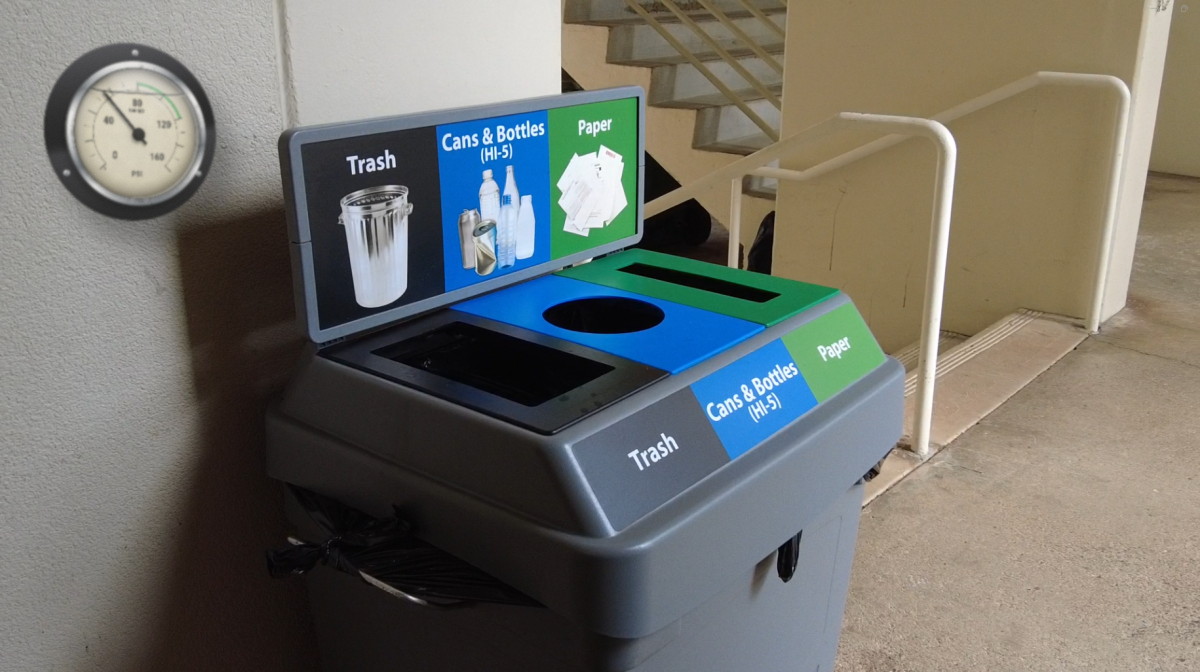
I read 55 psi
